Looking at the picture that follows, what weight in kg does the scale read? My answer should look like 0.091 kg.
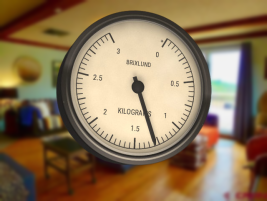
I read 1.3 kg
